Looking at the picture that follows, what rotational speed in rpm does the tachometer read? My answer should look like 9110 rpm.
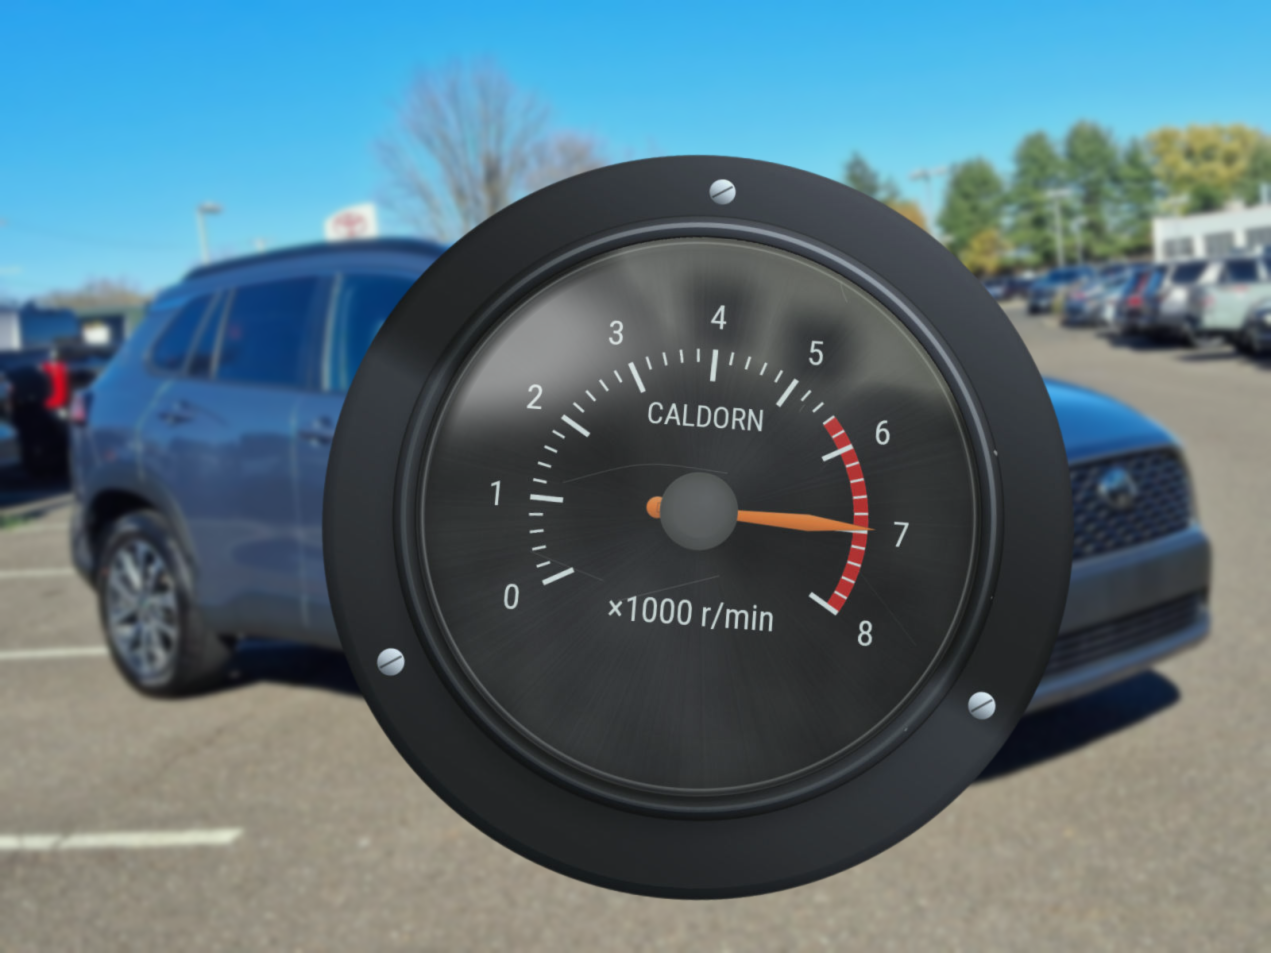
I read 7000 rpm
